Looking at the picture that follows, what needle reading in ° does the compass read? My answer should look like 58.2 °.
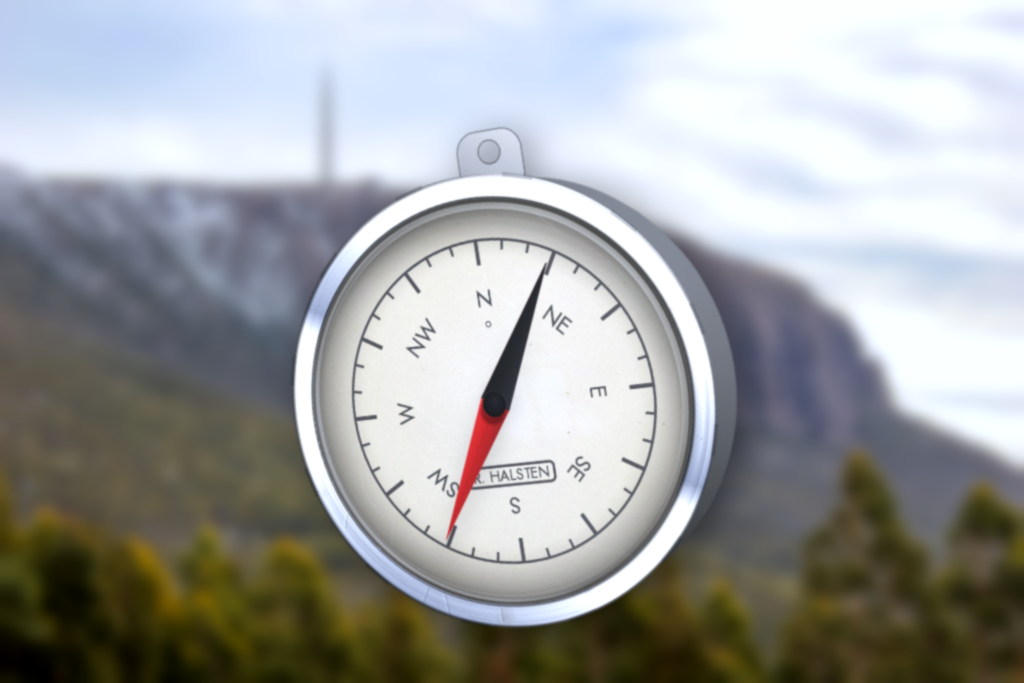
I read 210 °
